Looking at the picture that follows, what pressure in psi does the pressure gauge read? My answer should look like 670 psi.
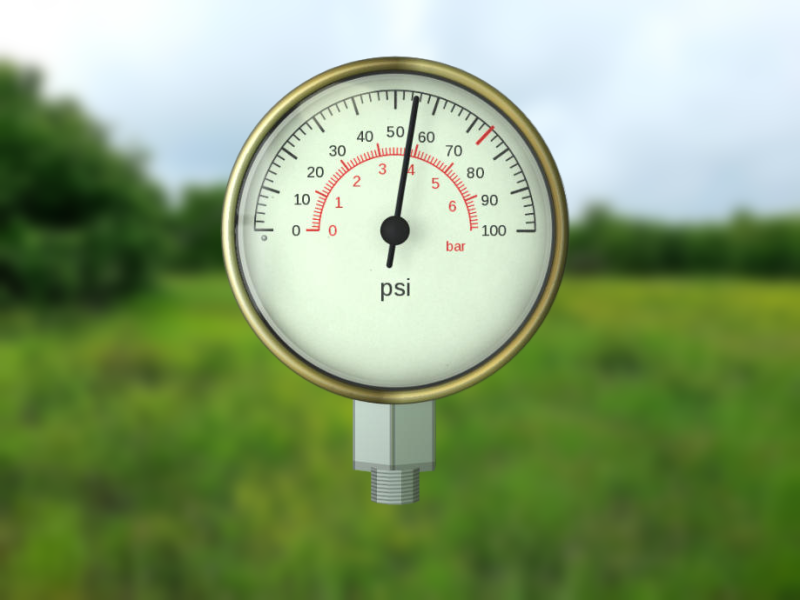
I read 55 psi
